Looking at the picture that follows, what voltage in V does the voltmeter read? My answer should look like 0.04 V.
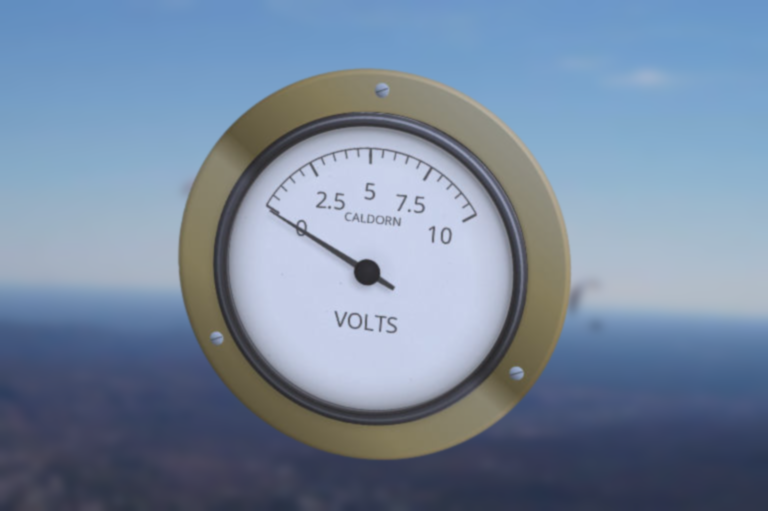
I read 0 V
